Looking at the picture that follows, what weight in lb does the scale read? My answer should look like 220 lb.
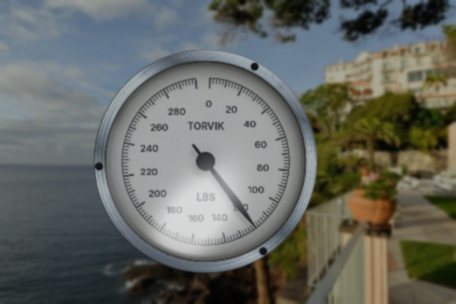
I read 120 lb
